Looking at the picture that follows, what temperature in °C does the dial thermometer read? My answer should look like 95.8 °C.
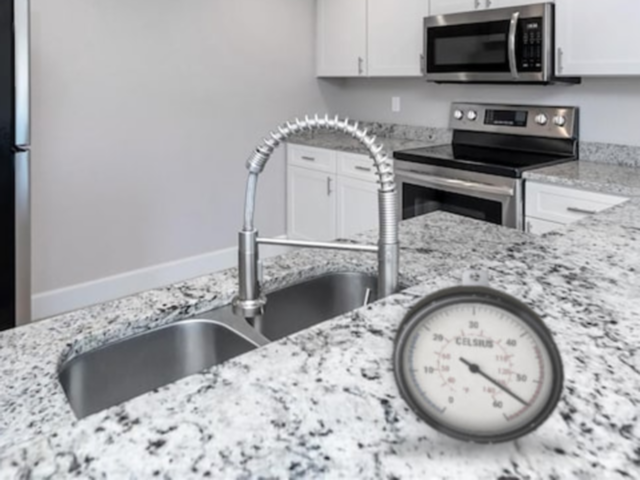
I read 55 °C
